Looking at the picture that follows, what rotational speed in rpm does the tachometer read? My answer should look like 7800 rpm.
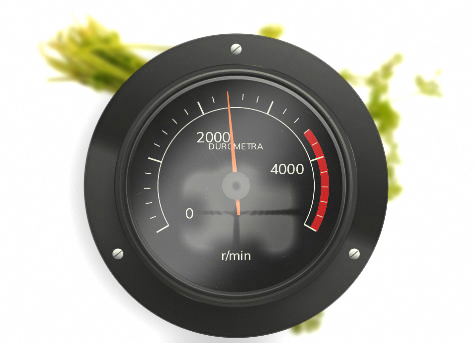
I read 2400 rpm
